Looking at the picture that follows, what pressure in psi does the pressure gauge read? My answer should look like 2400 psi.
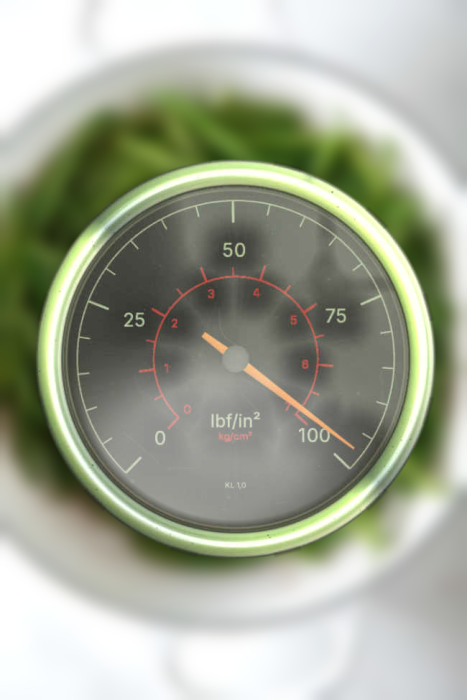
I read 97.5 psi
